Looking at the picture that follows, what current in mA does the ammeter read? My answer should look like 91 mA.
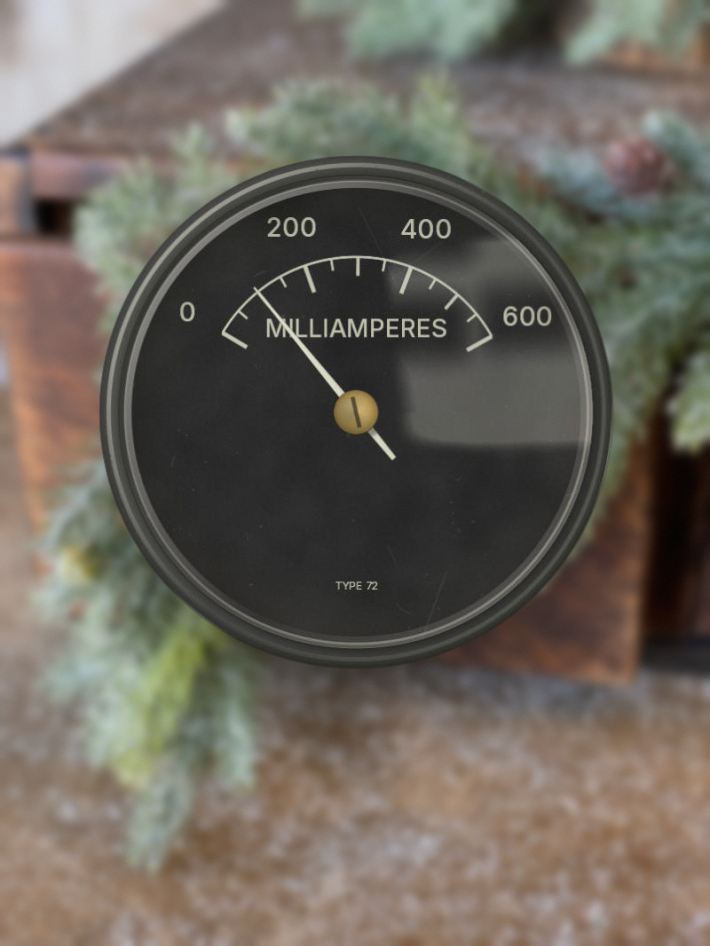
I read 100 mA
